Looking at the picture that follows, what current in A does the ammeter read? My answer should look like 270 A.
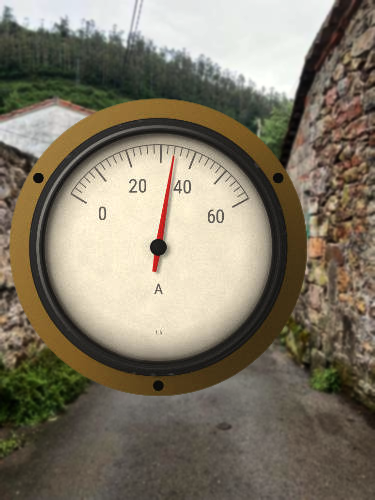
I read 34 A
